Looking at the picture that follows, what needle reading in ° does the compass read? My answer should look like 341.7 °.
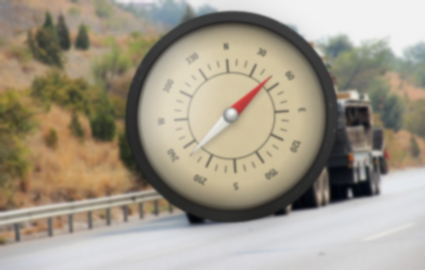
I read 50 °
